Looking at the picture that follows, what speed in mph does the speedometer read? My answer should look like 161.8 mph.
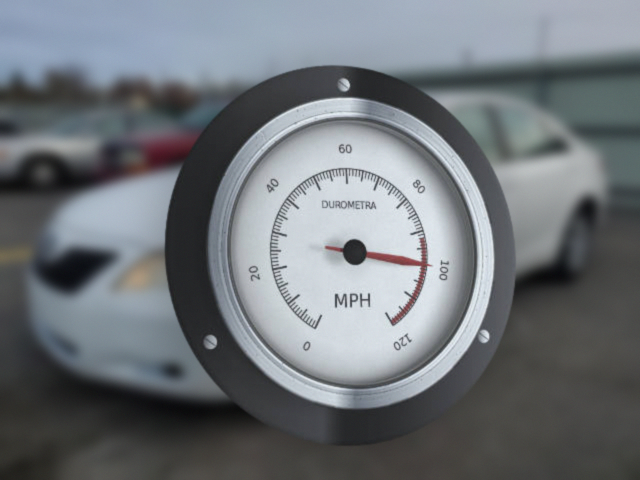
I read 100 mph
